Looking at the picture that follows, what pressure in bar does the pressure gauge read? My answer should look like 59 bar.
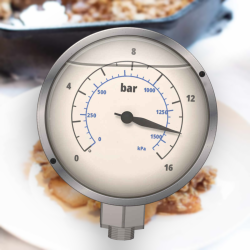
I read 14 bar
